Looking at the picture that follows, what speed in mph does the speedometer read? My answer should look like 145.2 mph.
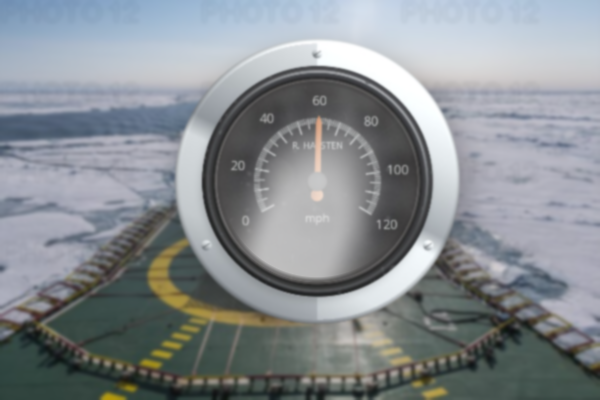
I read 60 mph
